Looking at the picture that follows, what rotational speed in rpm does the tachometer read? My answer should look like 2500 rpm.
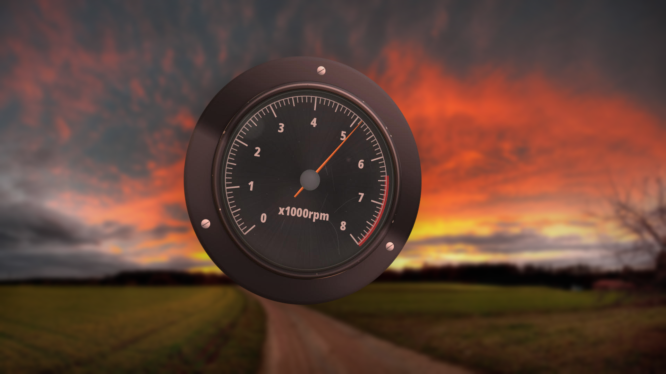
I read 5100 rpm
